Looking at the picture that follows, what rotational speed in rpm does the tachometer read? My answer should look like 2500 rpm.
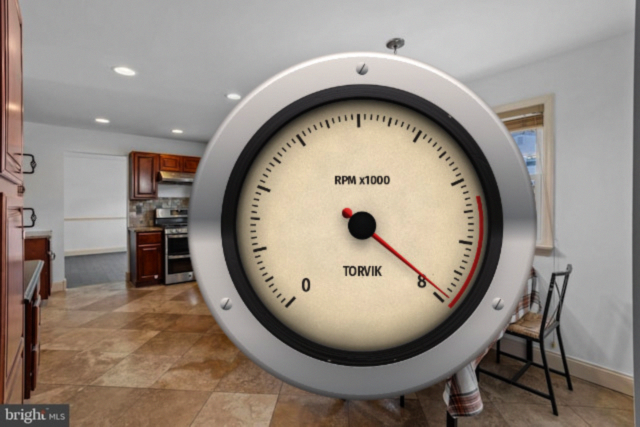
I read 7900 rpm
